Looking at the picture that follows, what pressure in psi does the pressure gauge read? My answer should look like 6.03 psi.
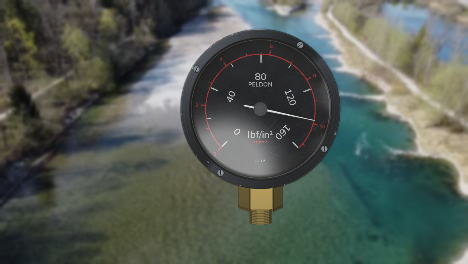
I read 140 psi
